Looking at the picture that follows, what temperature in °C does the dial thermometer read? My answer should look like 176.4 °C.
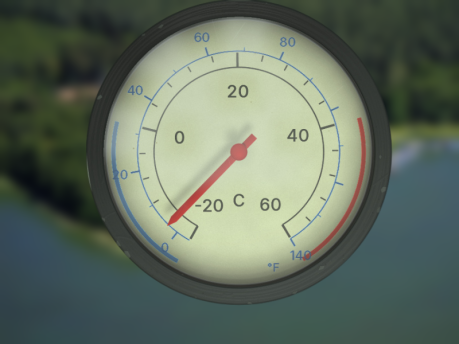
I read -16 °C
